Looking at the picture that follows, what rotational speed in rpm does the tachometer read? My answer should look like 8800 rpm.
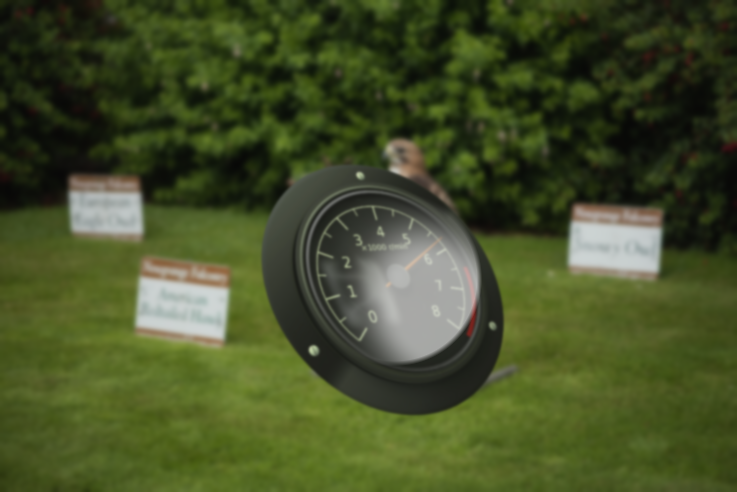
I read 5750 rpm
